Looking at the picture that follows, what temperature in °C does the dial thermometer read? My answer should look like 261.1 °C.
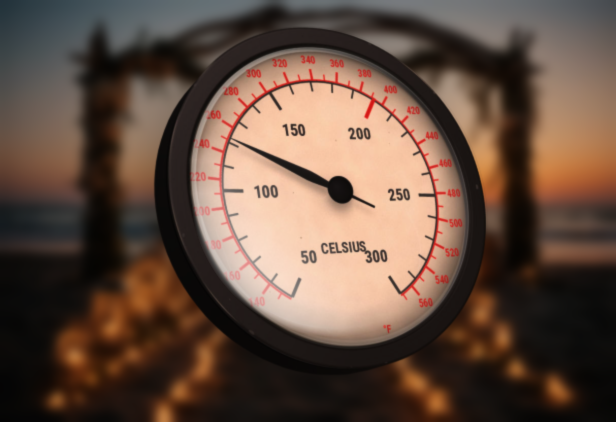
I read 120 °C
